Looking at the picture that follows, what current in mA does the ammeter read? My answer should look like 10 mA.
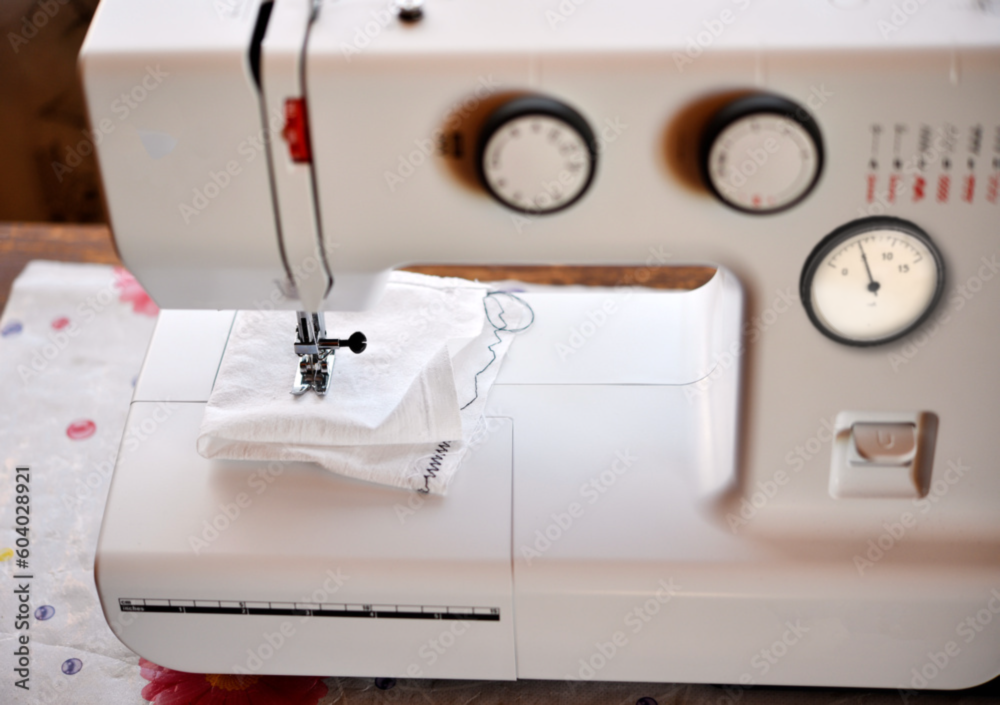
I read 5 mA
